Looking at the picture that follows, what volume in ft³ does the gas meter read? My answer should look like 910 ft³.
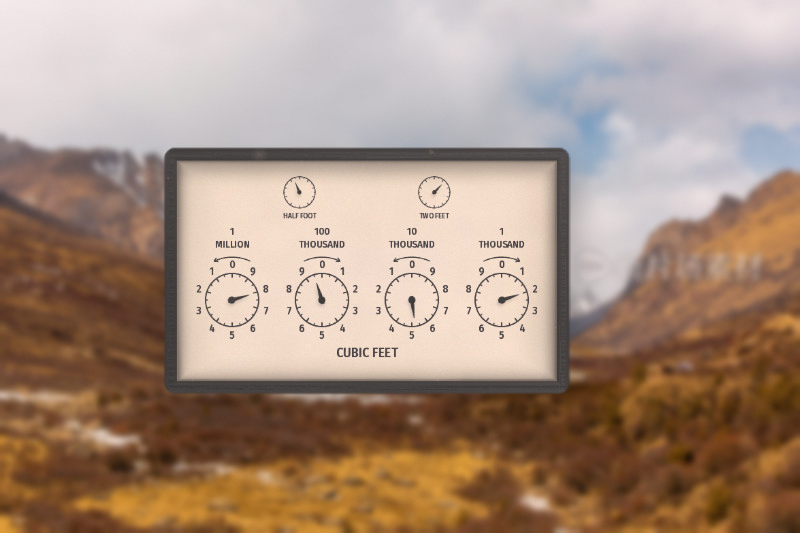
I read 795200 ft³
